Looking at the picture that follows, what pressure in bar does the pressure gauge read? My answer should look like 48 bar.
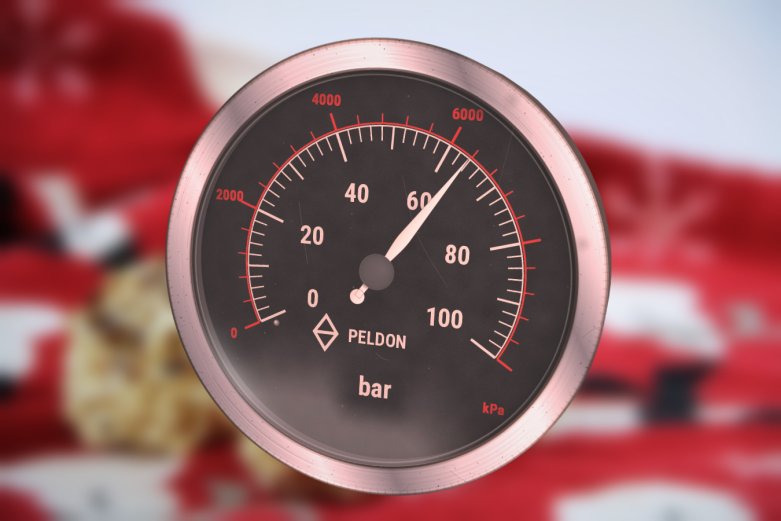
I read 64 bar
